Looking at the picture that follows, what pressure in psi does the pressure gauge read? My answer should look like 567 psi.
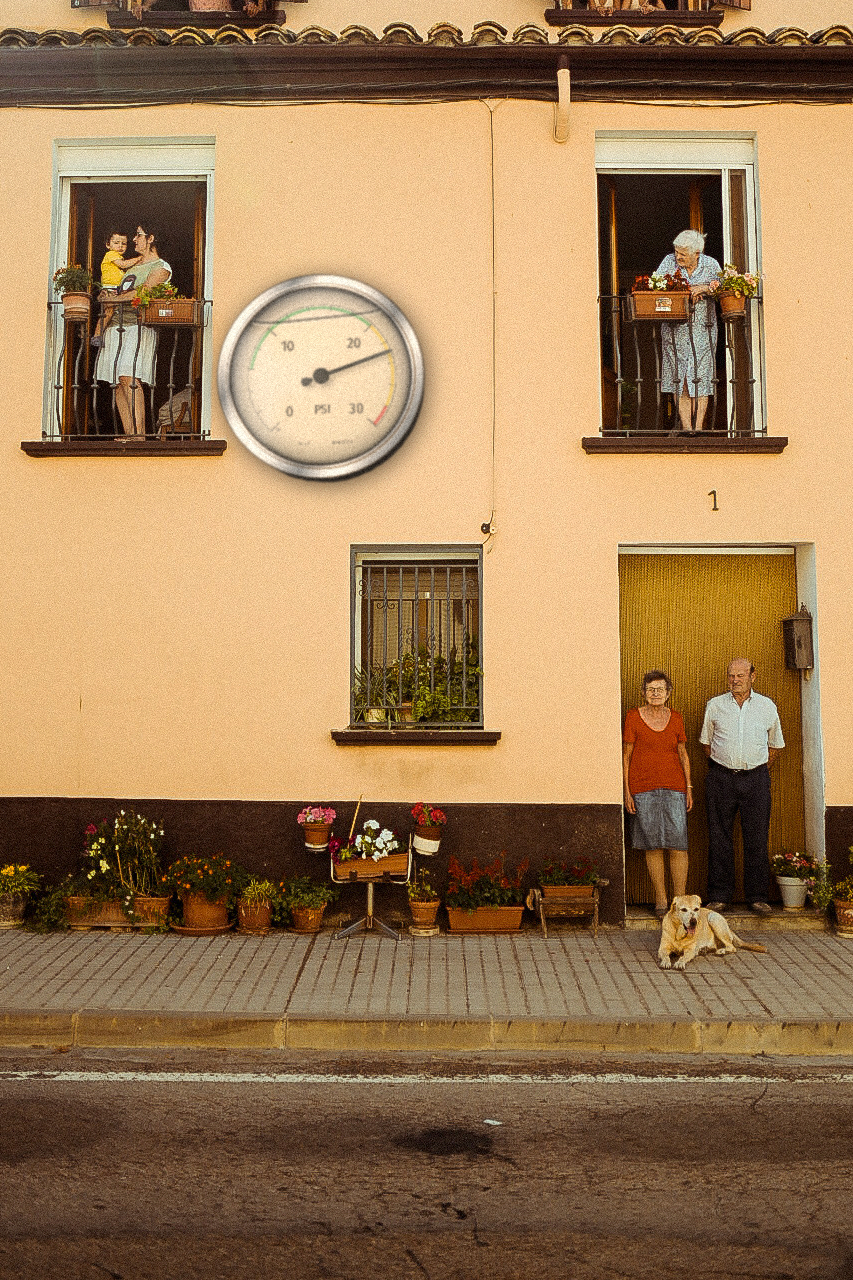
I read 23 psi
